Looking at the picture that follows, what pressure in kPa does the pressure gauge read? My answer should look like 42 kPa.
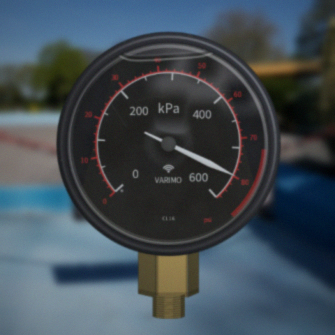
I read 550 kPa
